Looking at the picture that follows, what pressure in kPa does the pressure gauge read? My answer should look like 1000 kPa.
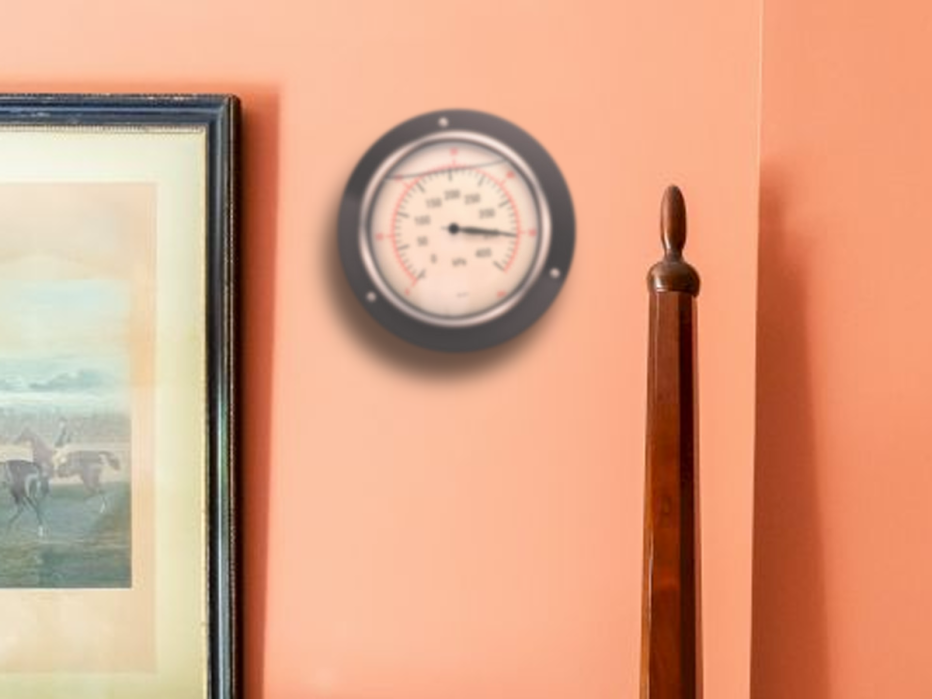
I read 350 kPa
